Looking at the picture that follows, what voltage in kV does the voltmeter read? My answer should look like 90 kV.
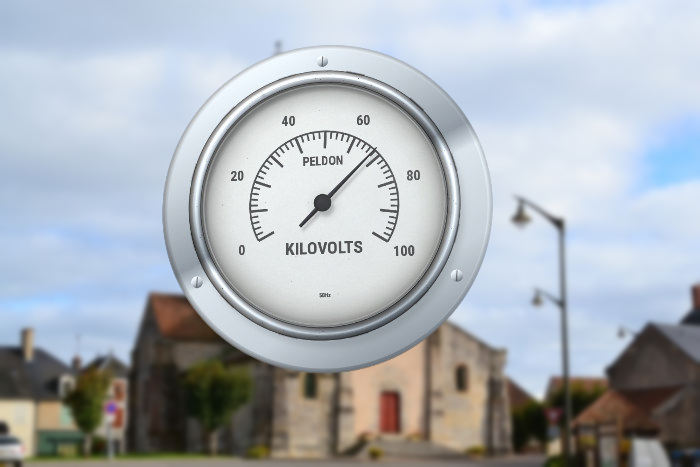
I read 68 kV
